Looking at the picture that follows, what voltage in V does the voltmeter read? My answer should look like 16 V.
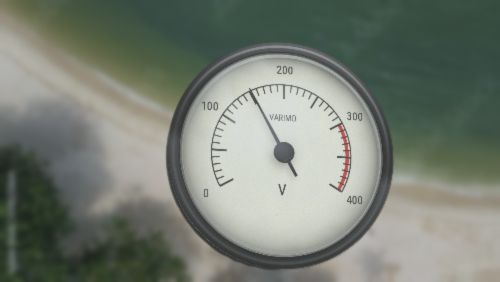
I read 150 V
